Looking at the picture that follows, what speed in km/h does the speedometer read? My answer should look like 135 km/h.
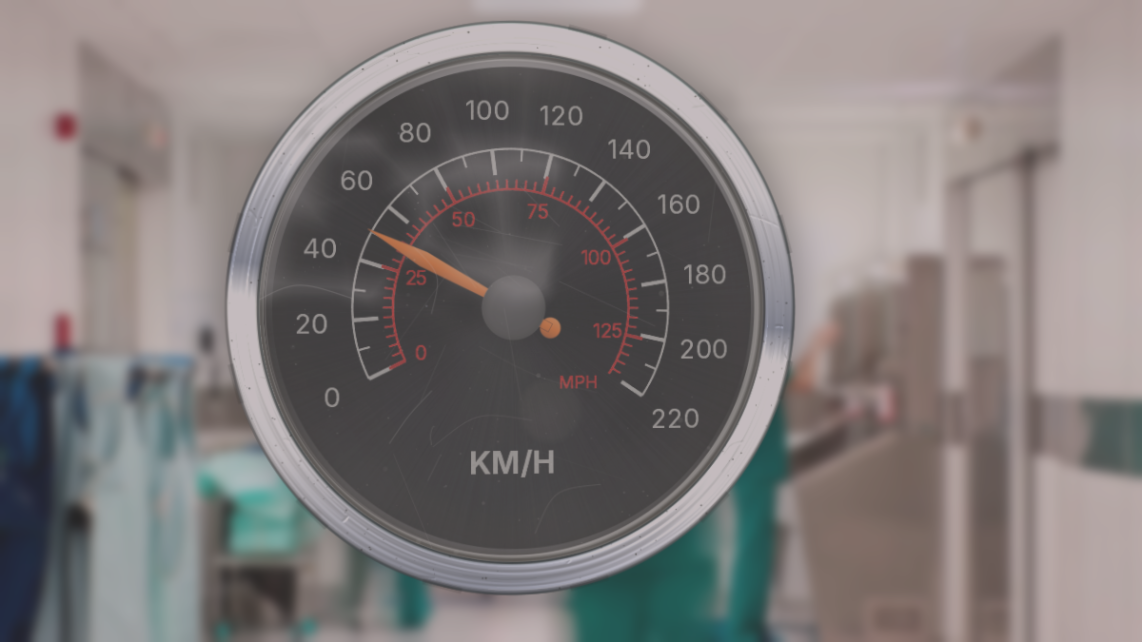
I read 50 km/h
